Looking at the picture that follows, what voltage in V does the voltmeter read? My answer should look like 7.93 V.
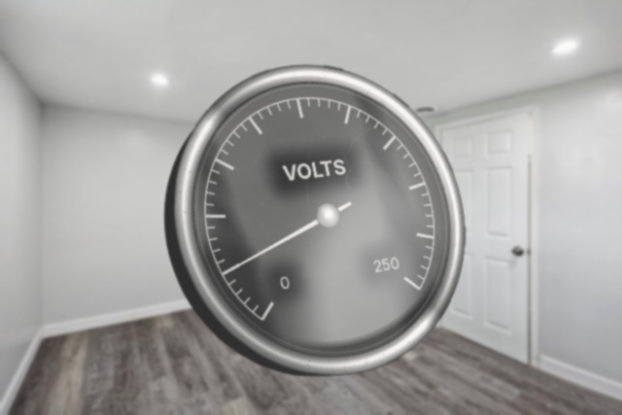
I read 25 V
